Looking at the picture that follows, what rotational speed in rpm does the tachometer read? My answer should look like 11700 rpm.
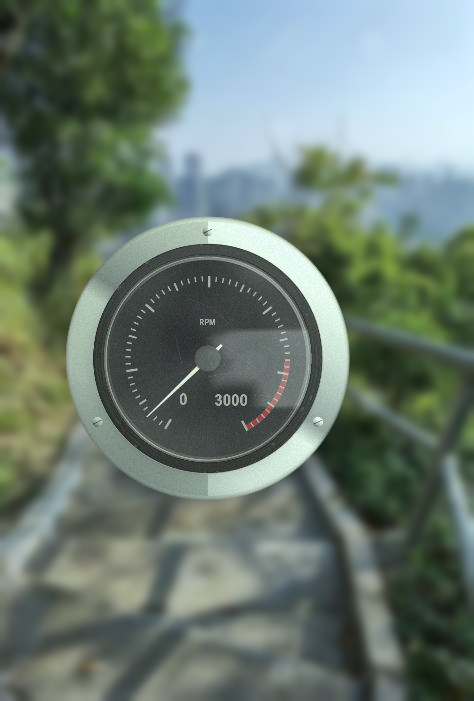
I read 150 rpm
